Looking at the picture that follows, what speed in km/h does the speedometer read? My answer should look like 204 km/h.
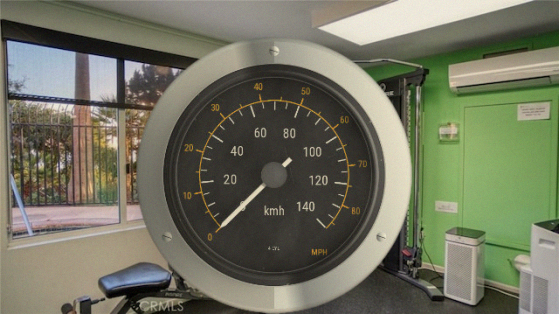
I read 0 km/h
